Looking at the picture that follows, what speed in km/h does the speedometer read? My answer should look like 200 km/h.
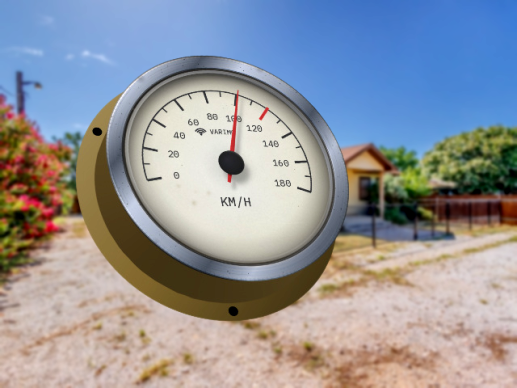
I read 100 km/h
